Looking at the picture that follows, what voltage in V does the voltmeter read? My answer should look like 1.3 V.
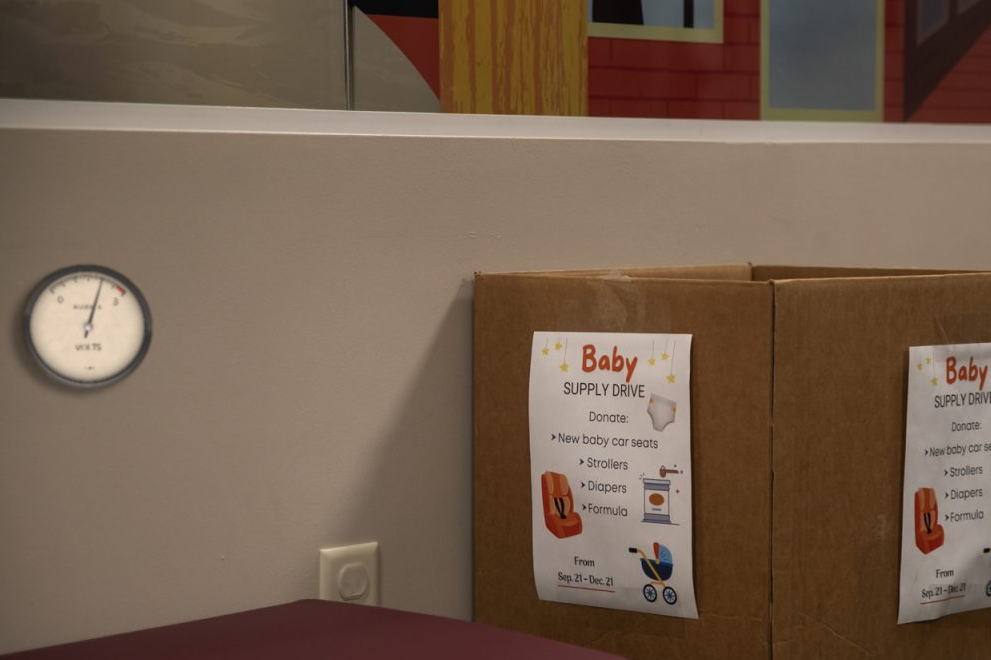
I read 2 V
